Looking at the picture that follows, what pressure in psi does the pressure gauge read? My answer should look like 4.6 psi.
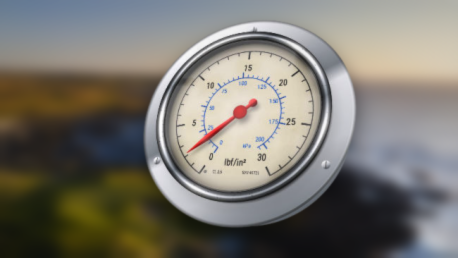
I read 2 psi
